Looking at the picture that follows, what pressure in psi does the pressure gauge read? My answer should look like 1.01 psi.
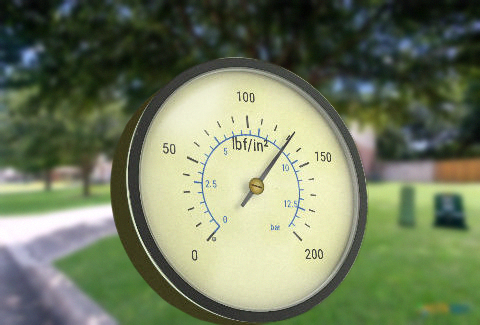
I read 130 psi
